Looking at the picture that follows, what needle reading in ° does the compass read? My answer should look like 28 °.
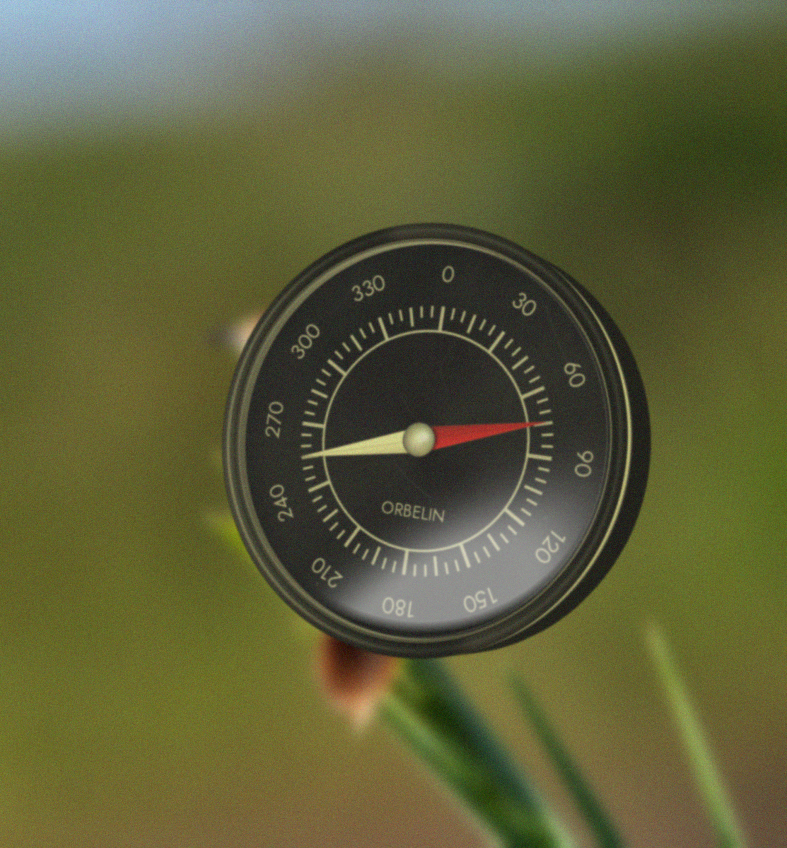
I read 75 °
